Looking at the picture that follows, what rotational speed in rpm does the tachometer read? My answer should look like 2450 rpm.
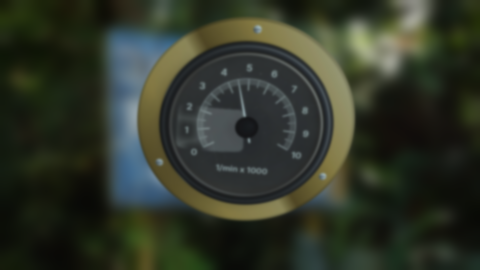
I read 4500 rpm
